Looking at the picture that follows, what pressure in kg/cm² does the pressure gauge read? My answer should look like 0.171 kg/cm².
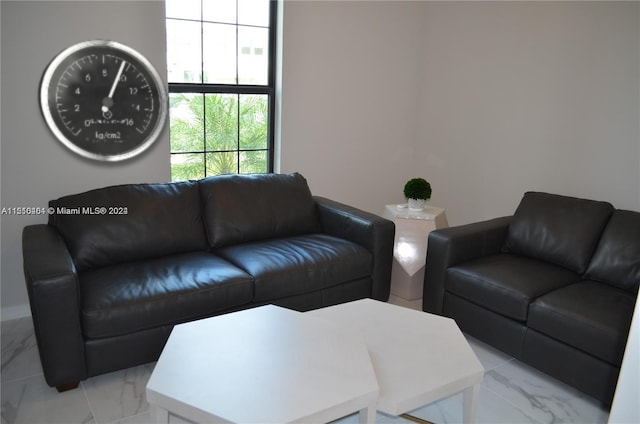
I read 9.5 kg/cm²
